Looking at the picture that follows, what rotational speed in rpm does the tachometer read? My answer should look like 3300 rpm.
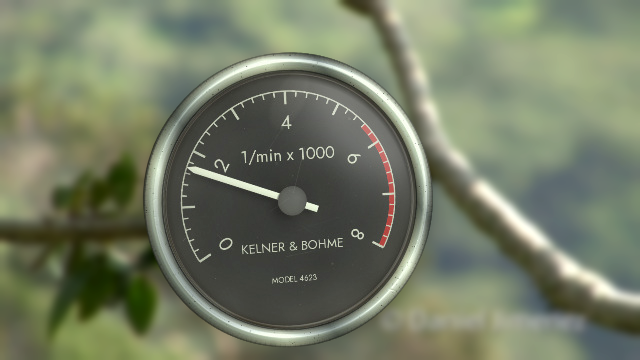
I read 1700 rpm
